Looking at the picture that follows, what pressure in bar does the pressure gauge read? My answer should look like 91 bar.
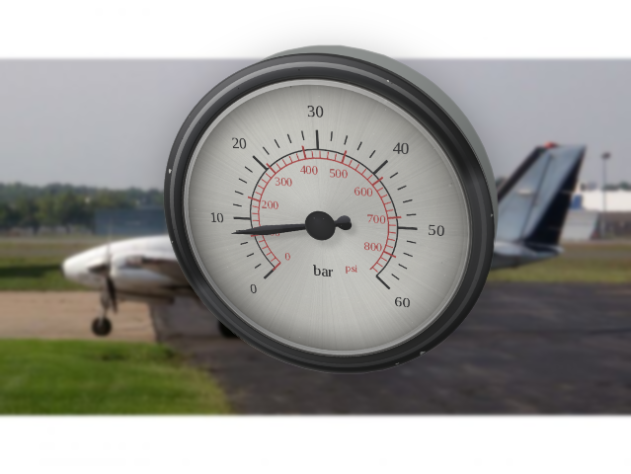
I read 8 bar
